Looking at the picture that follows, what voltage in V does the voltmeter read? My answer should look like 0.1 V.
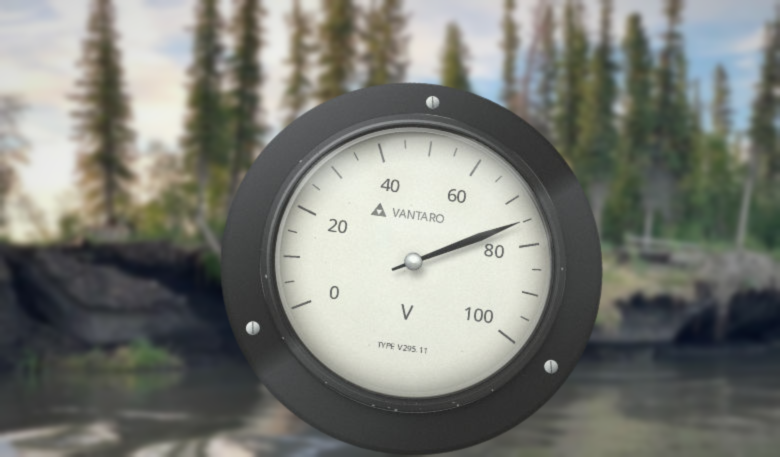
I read 75 V
